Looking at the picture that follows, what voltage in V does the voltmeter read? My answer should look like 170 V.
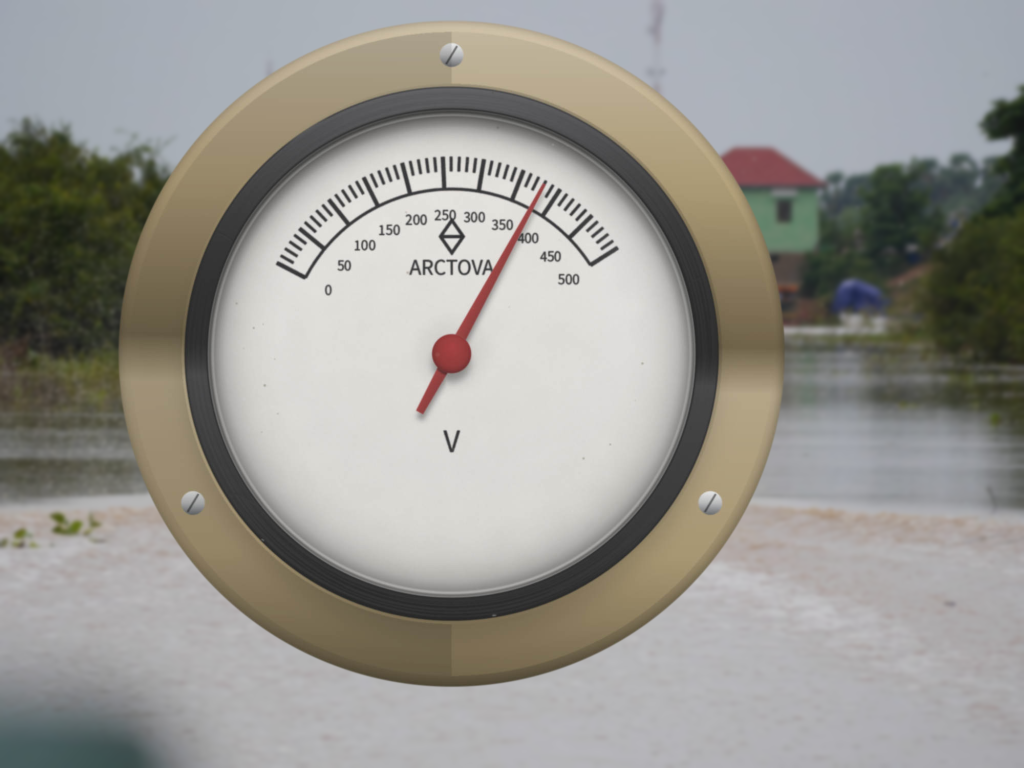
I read 380 V
